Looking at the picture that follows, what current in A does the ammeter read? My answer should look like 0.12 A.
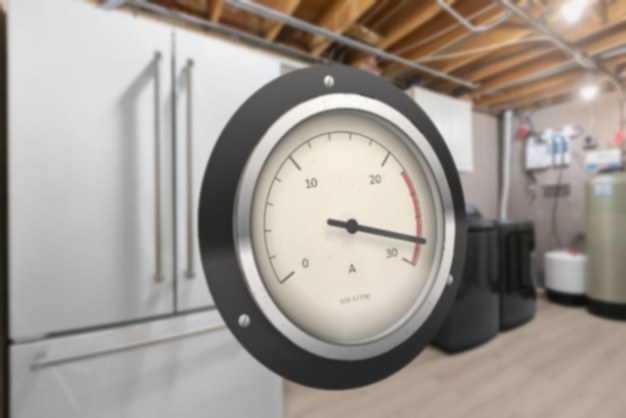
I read 28 A
